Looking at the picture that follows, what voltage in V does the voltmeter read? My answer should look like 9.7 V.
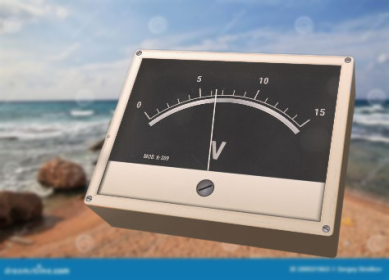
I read 6.5 V
